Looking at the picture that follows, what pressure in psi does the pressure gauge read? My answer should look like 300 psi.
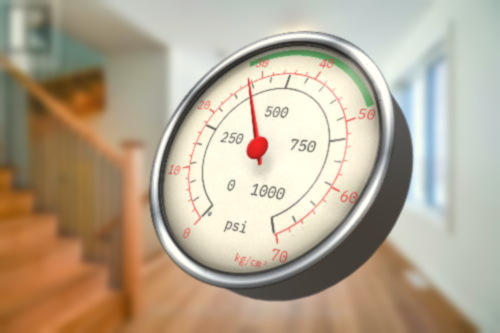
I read 400 psi
